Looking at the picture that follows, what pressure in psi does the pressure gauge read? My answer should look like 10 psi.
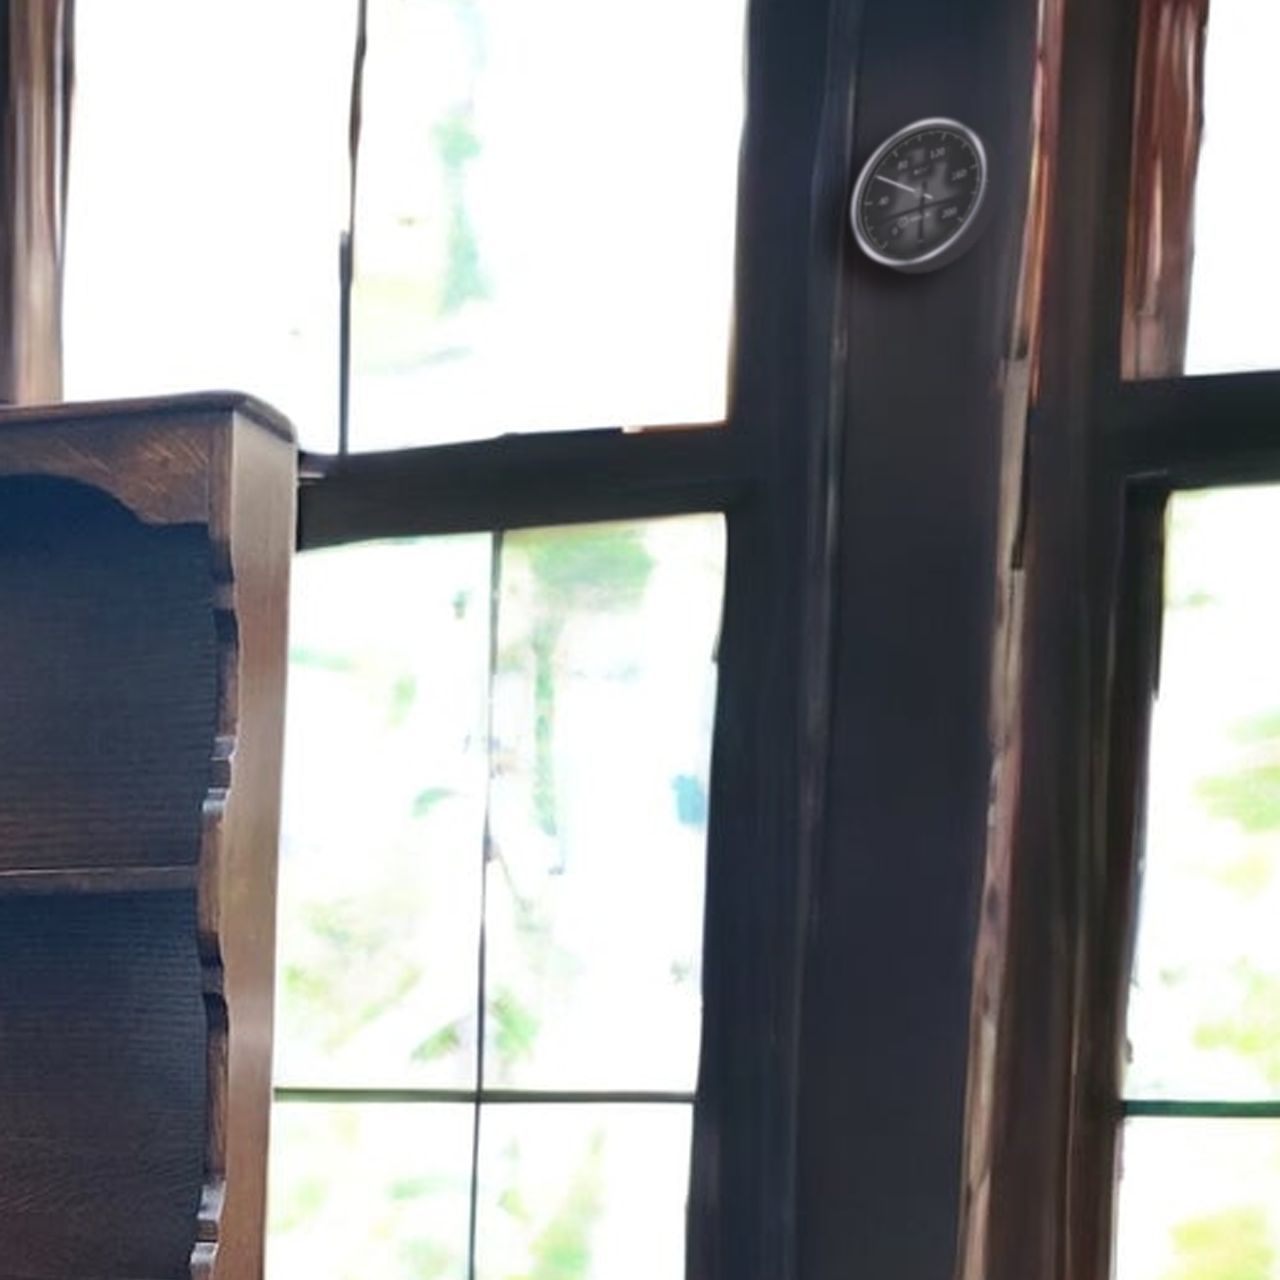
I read 60 psi
